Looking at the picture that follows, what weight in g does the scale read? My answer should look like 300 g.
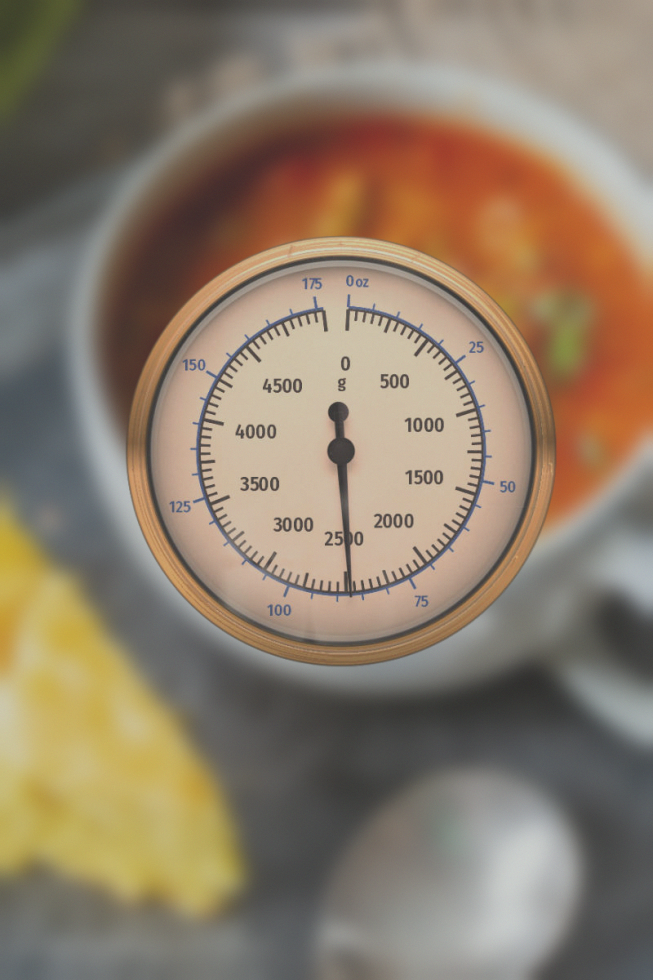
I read 2475 g
